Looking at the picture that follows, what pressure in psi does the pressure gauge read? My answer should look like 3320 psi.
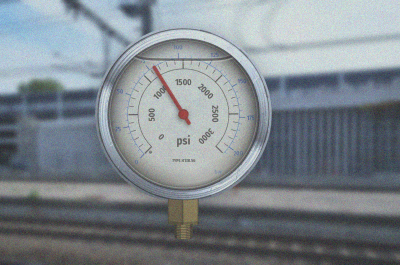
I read 1150 psi
